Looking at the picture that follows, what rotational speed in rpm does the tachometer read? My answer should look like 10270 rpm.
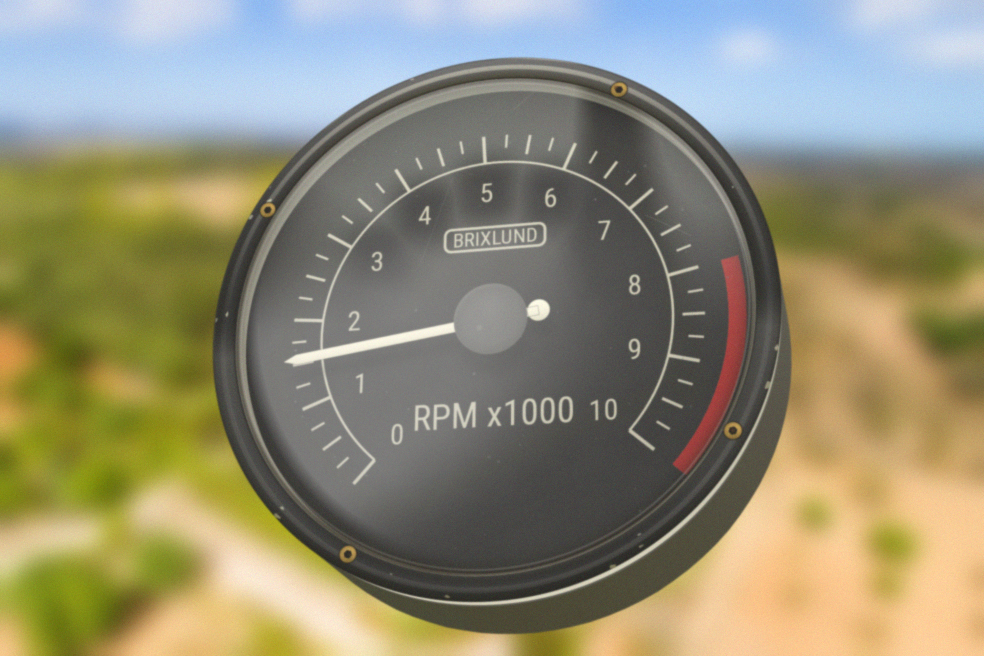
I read 1500 rpm
